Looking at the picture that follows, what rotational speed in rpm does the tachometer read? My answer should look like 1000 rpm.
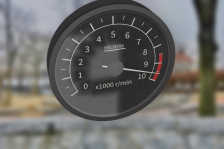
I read 9500 rpm
